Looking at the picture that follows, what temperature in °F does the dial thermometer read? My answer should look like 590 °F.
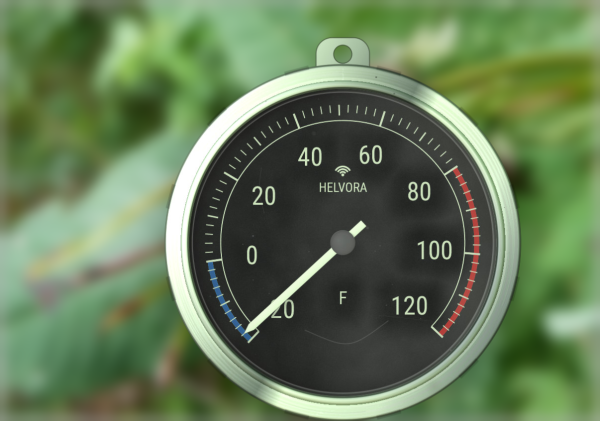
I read -18 °F
